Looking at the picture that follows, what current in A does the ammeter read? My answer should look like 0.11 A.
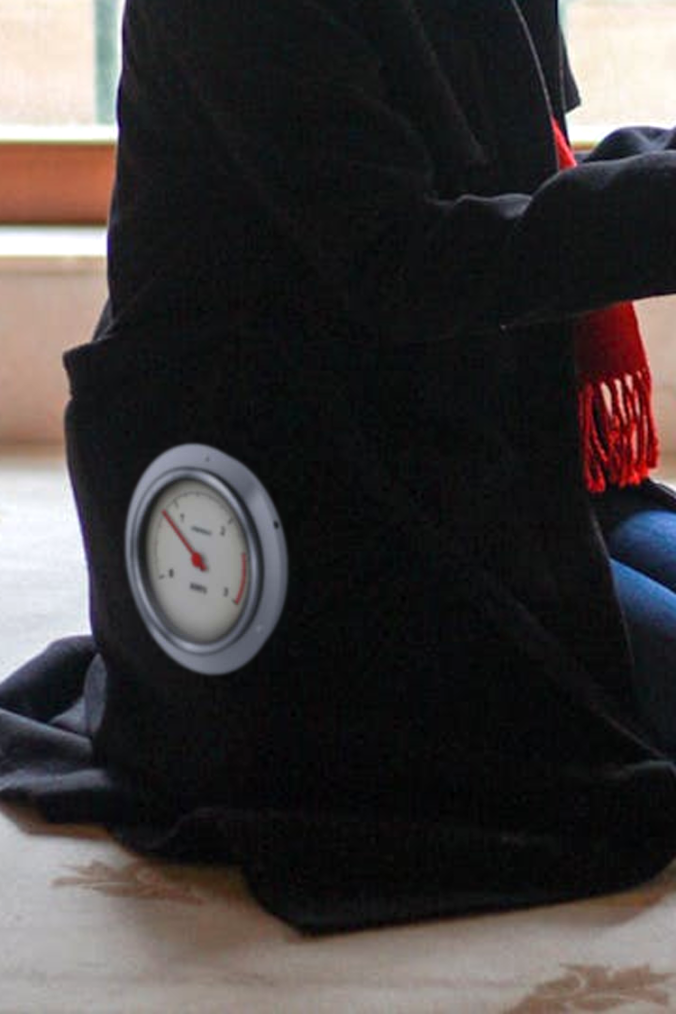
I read 0.8 A
